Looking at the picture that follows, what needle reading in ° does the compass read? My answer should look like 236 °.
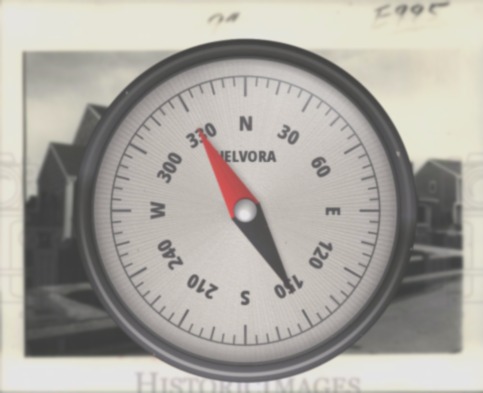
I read 330 °
